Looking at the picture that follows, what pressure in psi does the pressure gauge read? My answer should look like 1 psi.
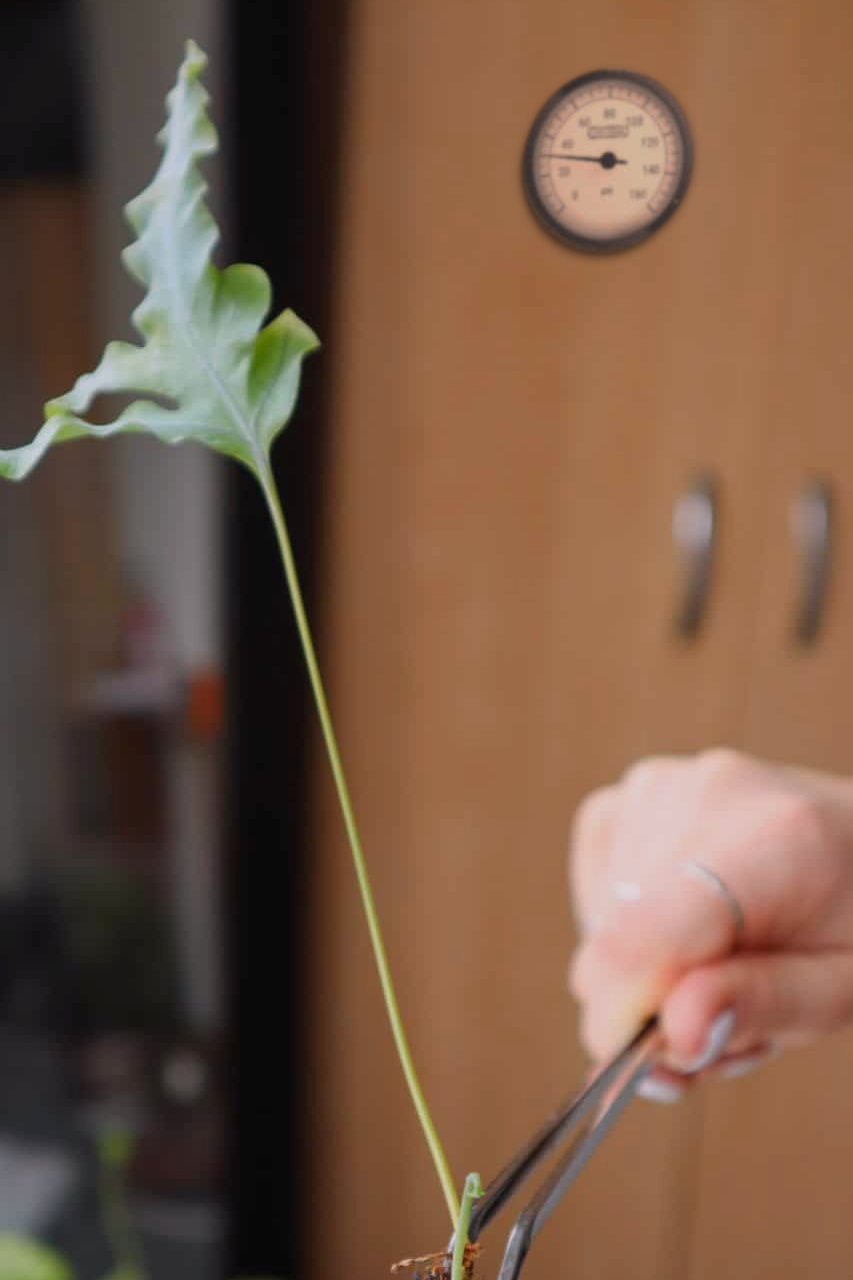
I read 30 psi
